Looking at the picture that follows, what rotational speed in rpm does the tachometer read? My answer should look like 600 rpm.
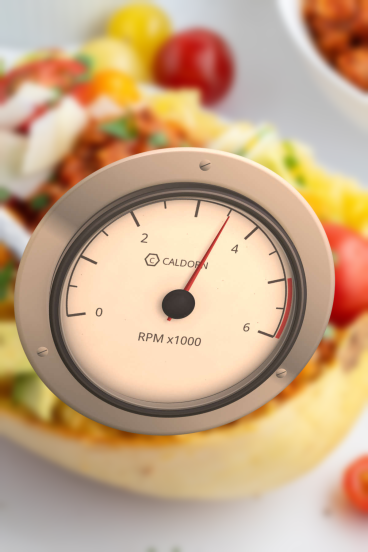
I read 3500 rpm
